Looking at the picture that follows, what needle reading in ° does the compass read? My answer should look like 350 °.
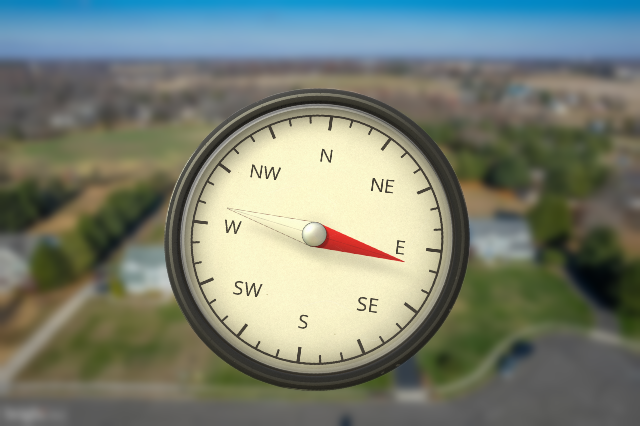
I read 100 °
